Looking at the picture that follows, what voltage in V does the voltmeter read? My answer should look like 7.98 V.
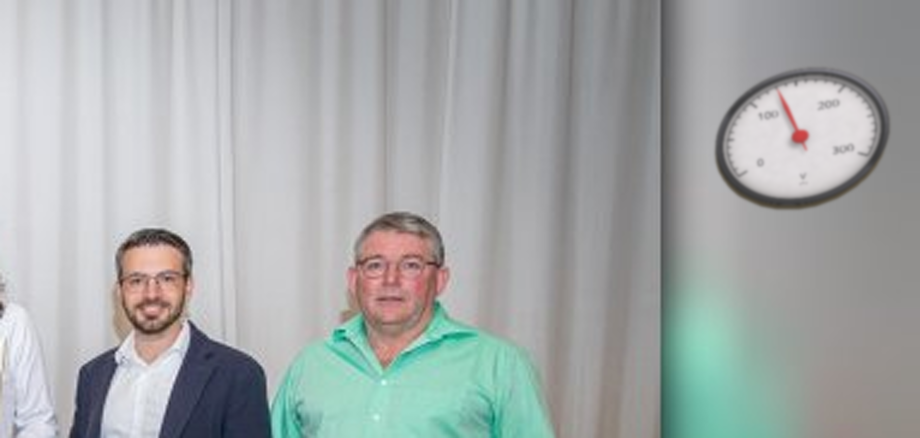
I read 130 V
